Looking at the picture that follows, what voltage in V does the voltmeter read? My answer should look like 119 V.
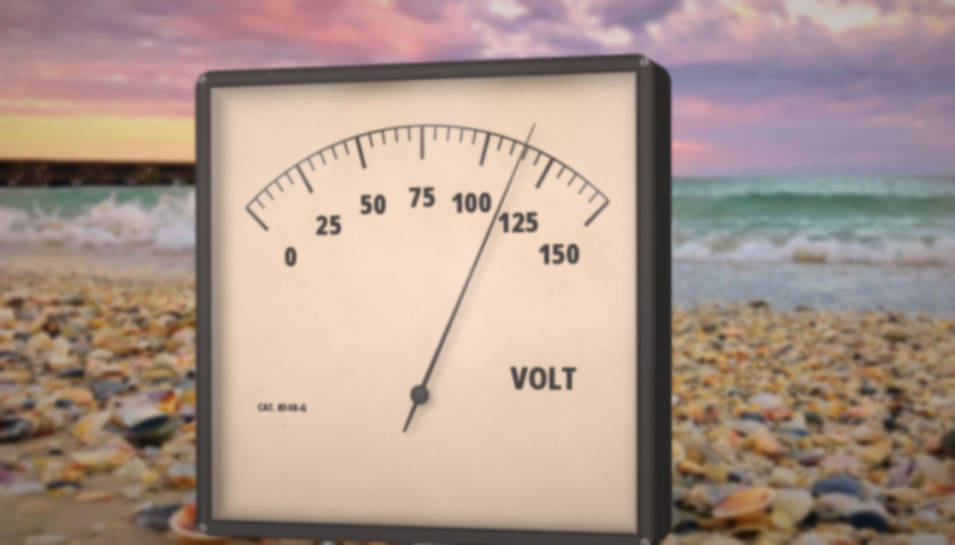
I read 115 V
